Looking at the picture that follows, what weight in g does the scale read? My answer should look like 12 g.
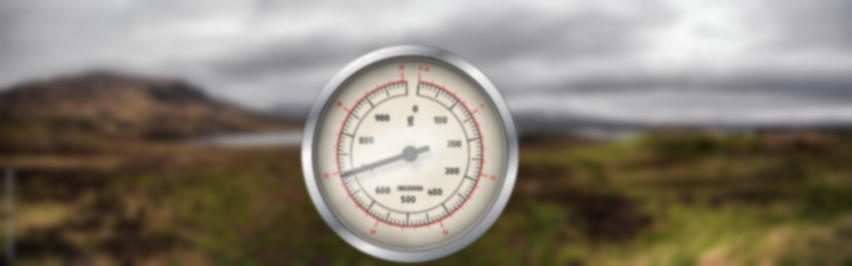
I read 700 g
